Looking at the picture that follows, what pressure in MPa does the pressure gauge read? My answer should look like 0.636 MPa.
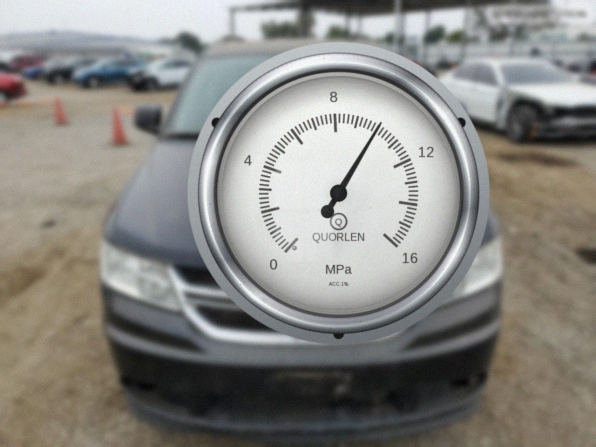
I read 10 MPa
